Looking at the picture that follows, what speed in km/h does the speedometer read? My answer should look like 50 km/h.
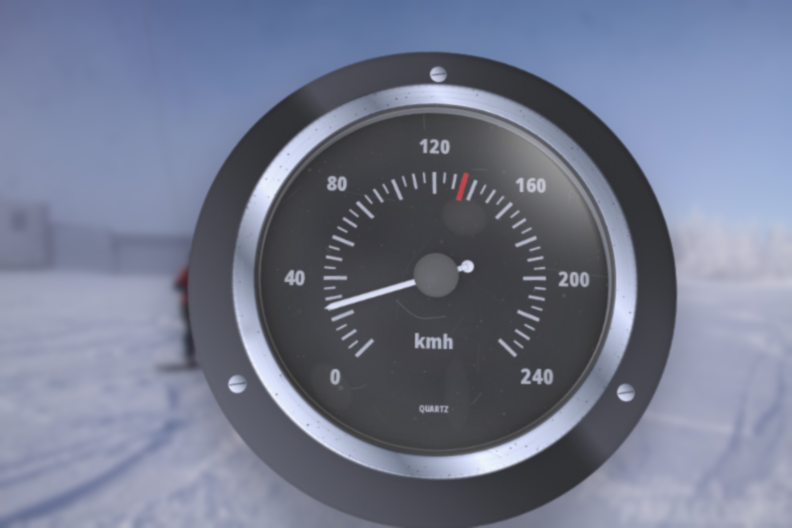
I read 25 km/h
